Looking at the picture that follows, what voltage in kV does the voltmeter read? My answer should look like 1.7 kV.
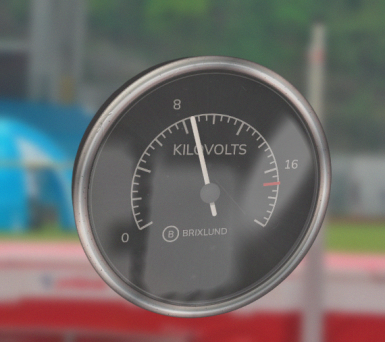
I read 8.5 kV
